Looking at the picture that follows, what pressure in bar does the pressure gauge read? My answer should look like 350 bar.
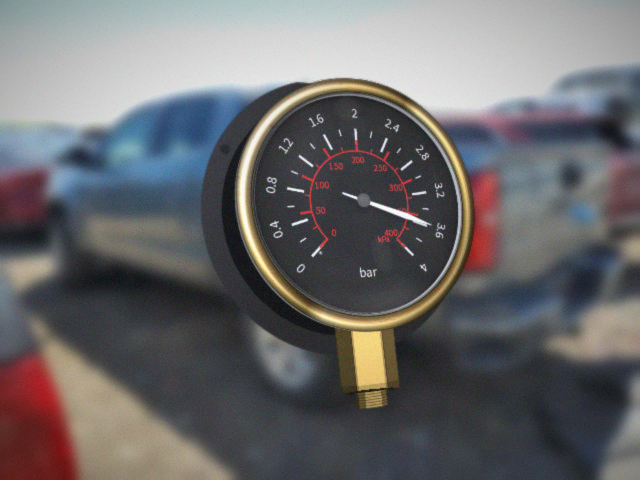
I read 3.6 bar
